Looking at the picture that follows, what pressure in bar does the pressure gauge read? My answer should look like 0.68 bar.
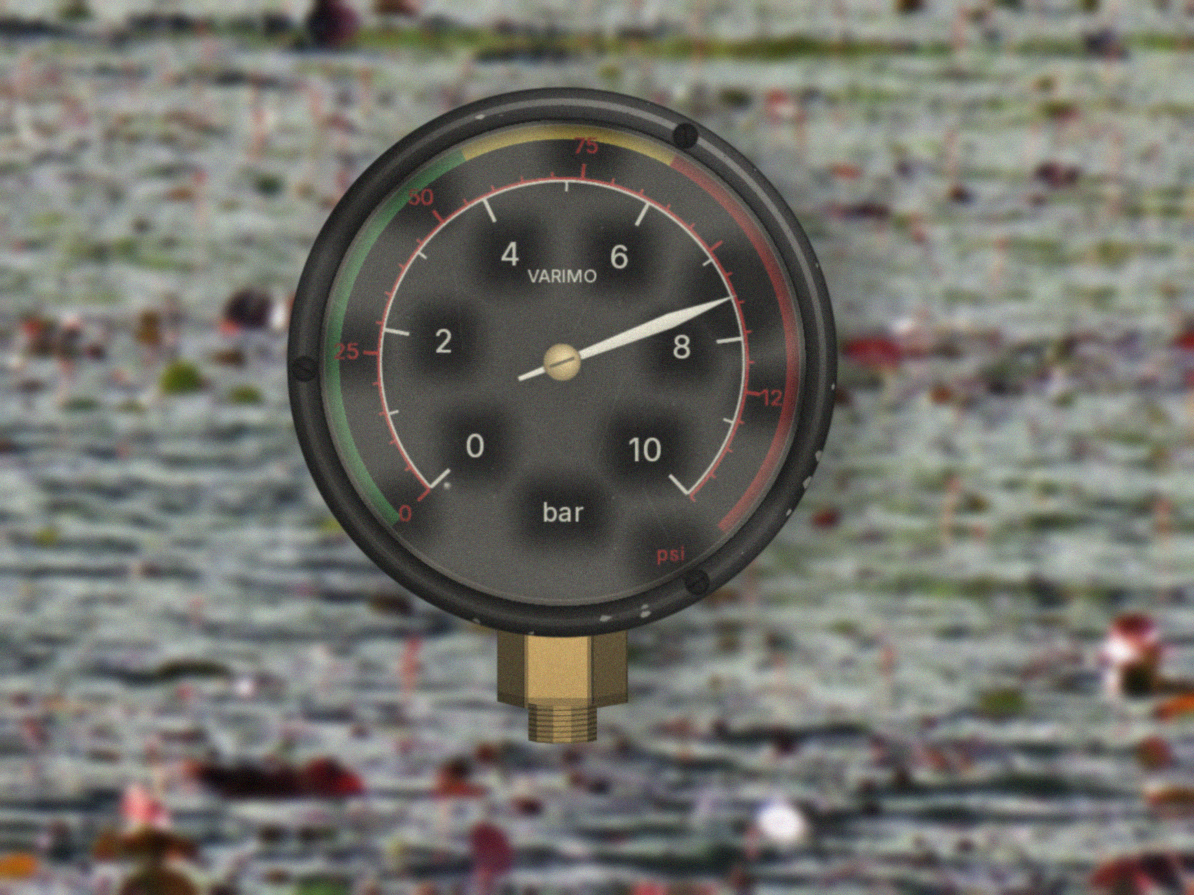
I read 7.5 bar
